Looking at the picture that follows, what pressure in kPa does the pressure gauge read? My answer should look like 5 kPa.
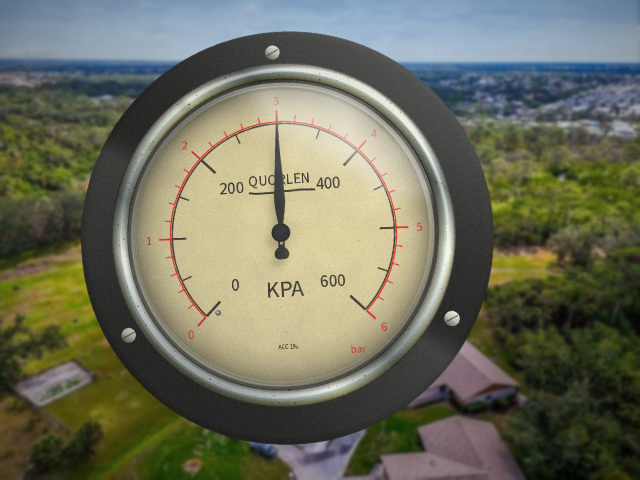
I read 300 kPa
